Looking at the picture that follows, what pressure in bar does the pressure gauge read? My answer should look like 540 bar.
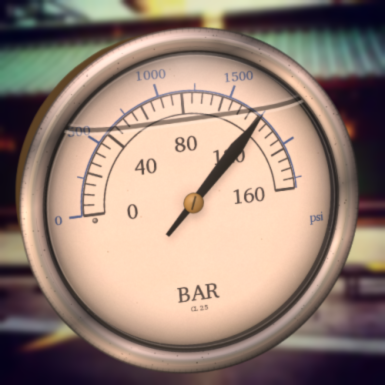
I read 120 bar
